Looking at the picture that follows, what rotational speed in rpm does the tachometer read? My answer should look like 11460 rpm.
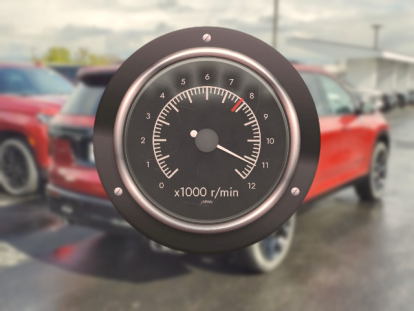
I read 11200 rpm
